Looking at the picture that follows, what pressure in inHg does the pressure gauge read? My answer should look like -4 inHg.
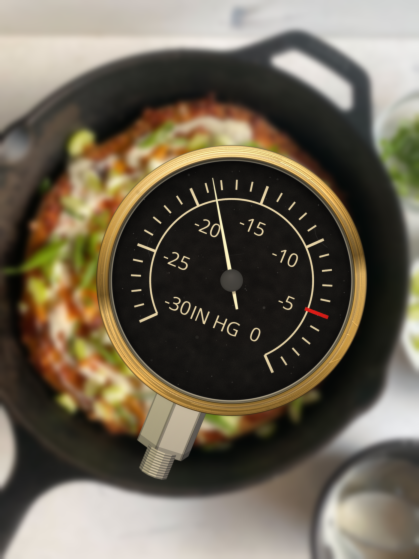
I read -18.5 inHg
